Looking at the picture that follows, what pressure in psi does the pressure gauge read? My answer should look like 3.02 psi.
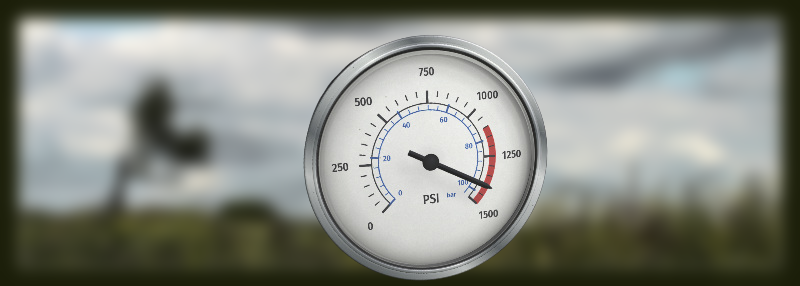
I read 1400 psi
